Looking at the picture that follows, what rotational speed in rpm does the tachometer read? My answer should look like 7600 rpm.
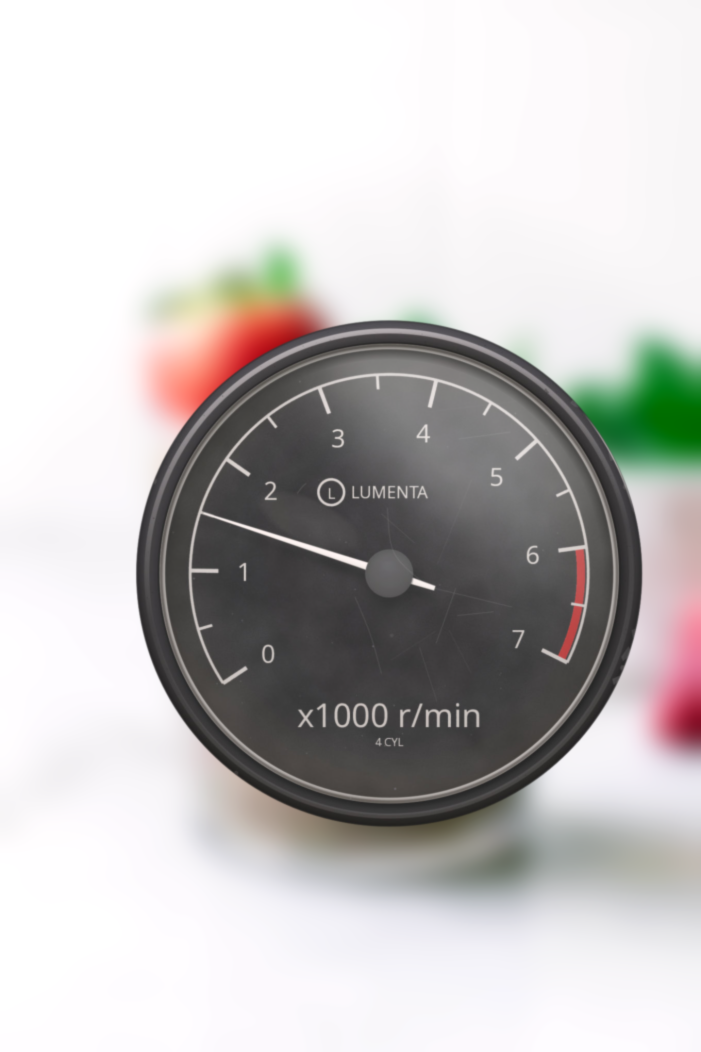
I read 1500 rpm
